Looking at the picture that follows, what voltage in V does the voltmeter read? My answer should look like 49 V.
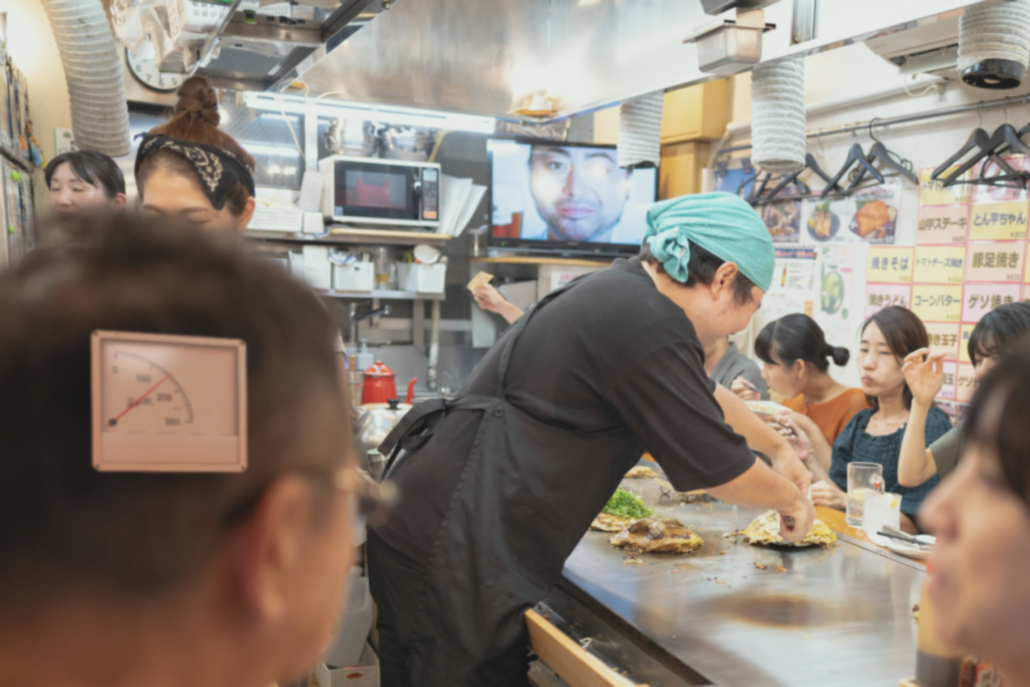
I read 150 V
